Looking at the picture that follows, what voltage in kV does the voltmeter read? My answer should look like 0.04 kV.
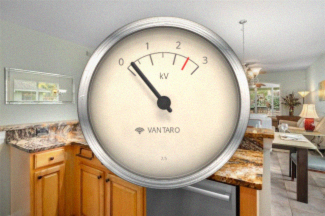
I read 0.25 kV
